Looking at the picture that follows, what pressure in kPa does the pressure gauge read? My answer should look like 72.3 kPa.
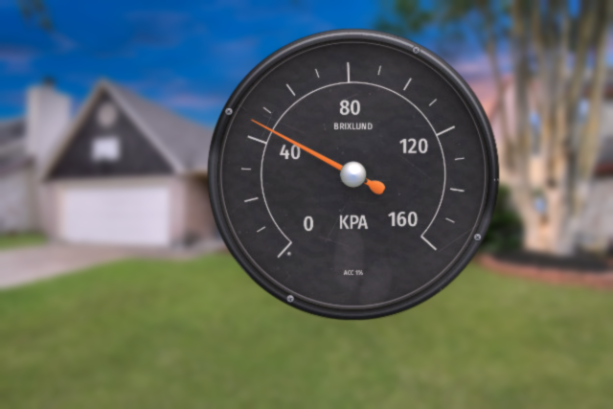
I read 45 kPa
